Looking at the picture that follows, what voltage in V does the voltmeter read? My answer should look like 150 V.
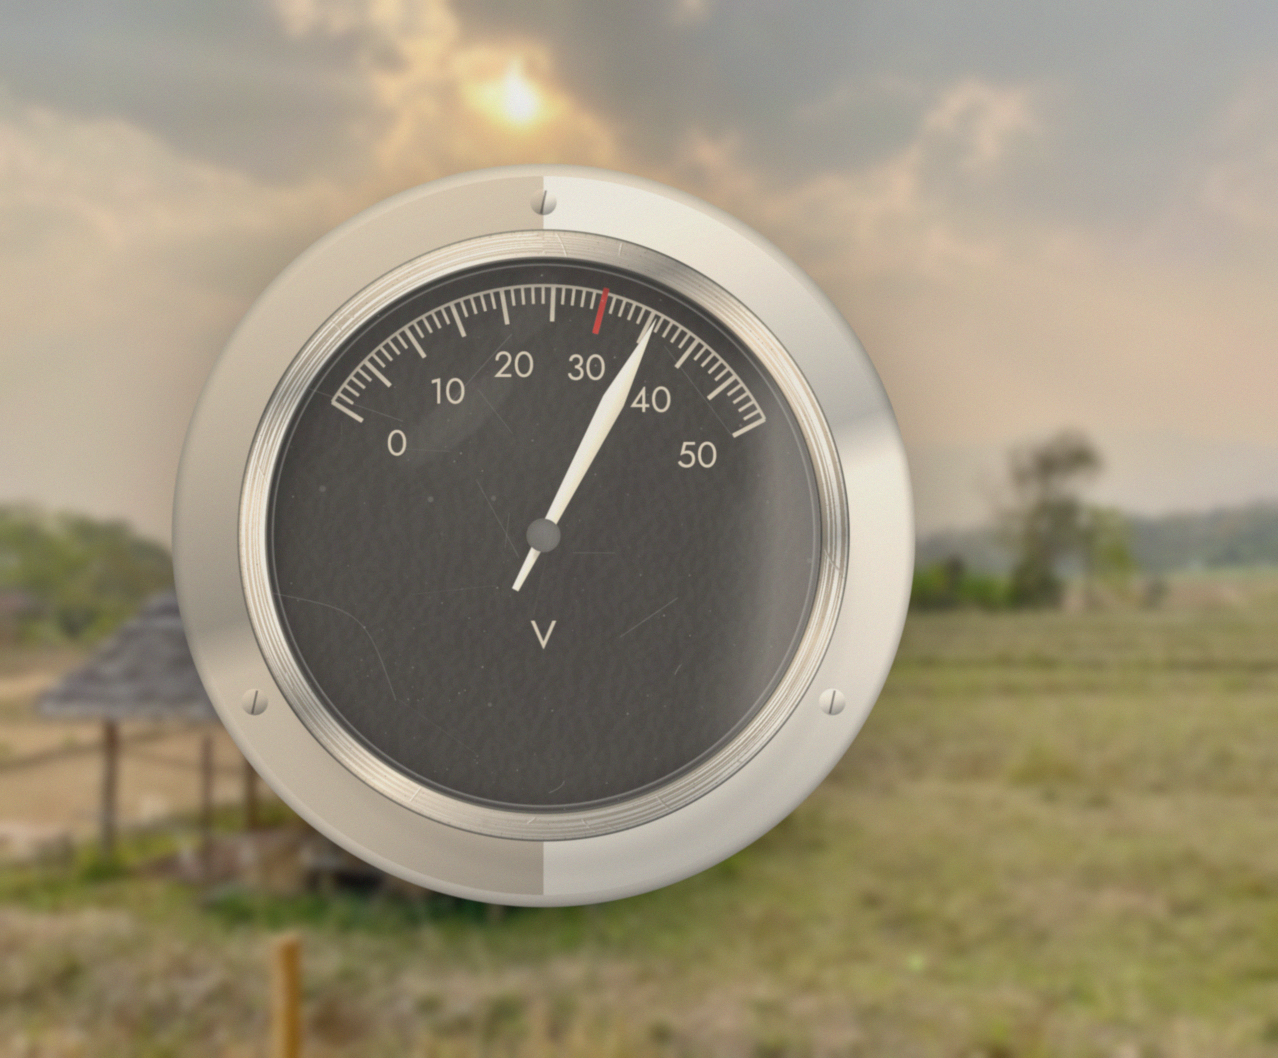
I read 35.5 V
